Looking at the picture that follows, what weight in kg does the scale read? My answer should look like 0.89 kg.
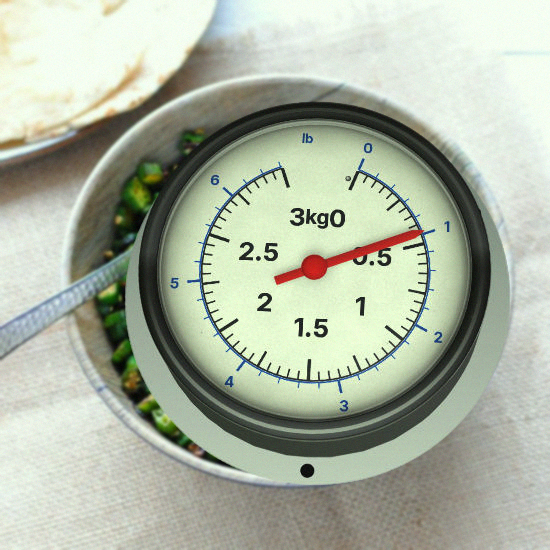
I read 0.45 kg
